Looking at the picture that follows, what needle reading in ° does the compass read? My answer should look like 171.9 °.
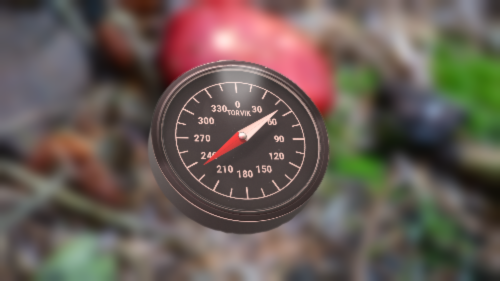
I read 232.5 °
